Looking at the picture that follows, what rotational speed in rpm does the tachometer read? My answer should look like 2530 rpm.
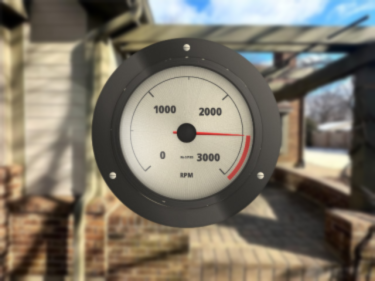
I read 2500 rpm
